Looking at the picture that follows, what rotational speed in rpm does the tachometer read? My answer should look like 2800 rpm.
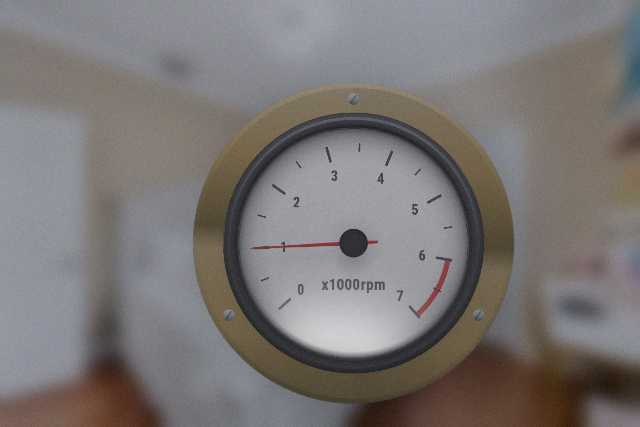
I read 1000 rpm
